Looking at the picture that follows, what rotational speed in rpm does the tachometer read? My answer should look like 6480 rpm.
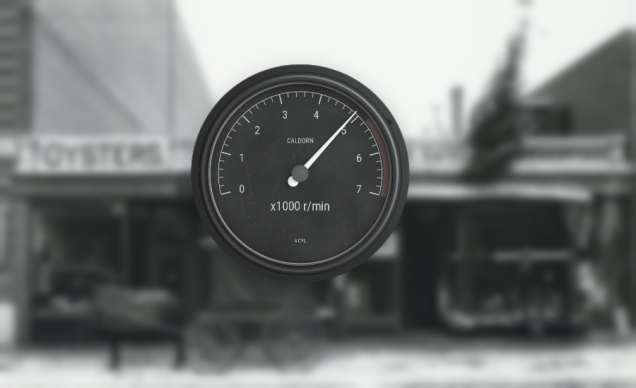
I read 4900 rpm
